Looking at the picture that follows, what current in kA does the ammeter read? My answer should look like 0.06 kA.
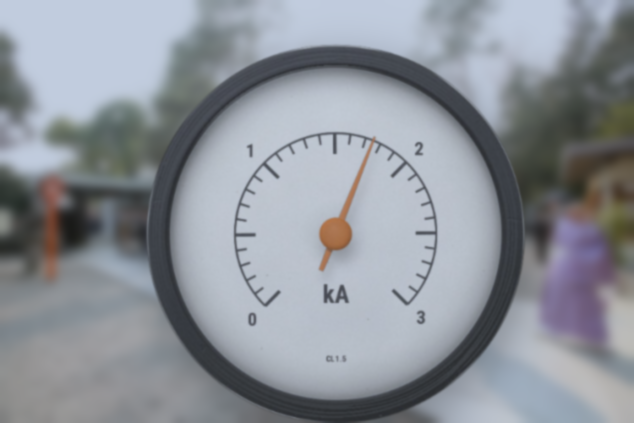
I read 1.75 kA
